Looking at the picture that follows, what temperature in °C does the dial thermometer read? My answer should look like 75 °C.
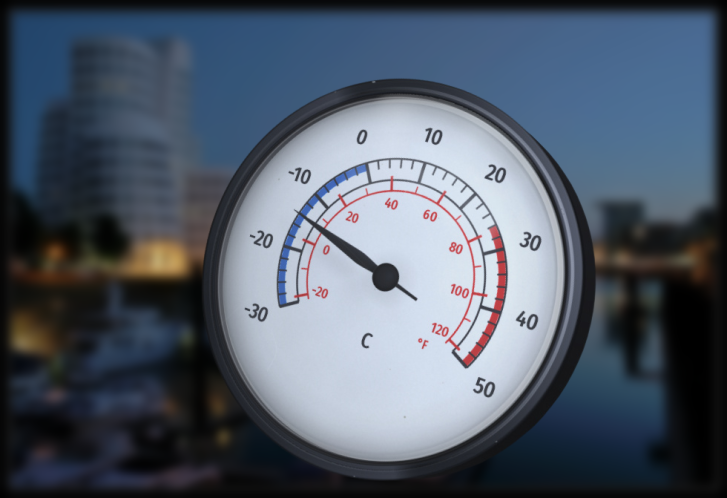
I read -14 °C
